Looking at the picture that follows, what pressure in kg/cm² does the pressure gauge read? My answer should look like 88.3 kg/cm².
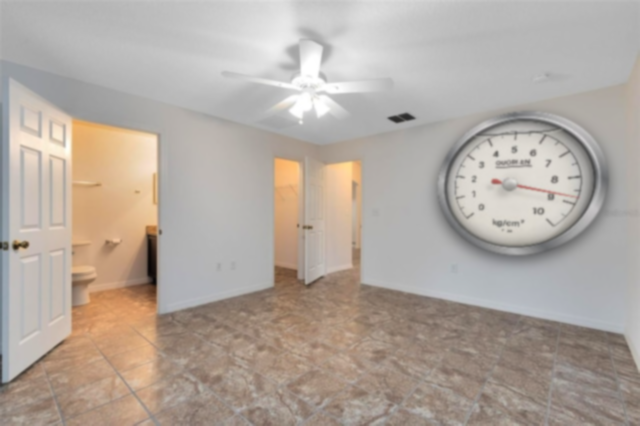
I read 8.75 kg/cm²
